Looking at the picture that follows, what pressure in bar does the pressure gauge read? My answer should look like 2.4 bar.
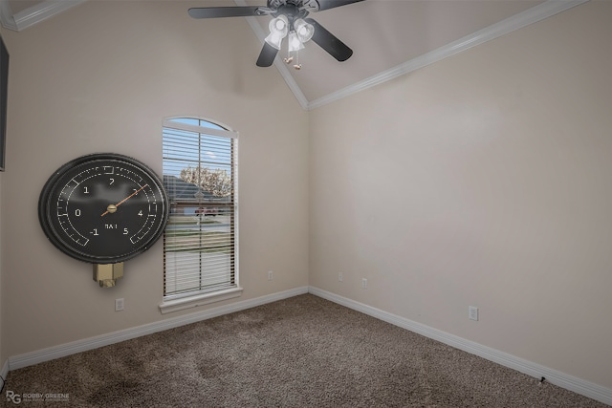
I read 3 bar
